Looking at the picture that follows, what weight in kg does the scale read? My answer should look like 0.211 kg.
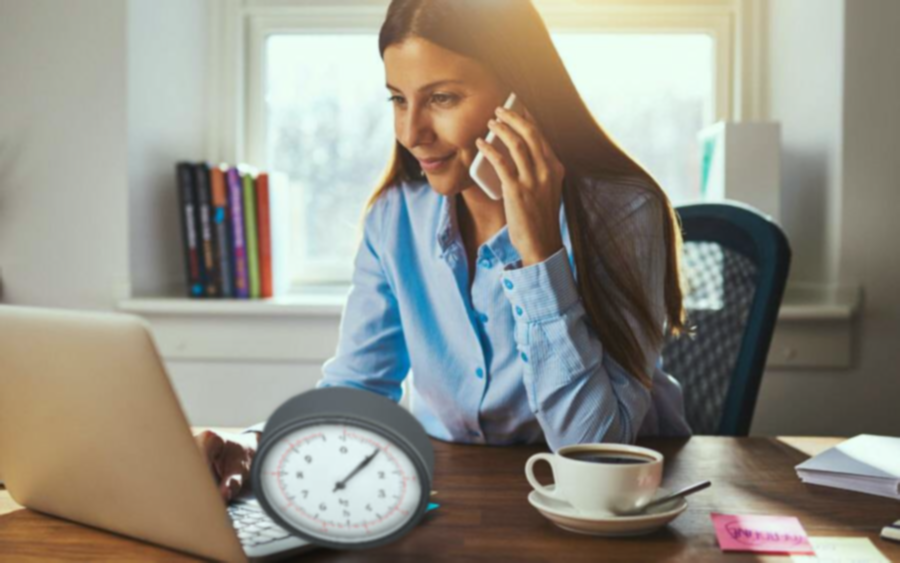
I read 1 kg
